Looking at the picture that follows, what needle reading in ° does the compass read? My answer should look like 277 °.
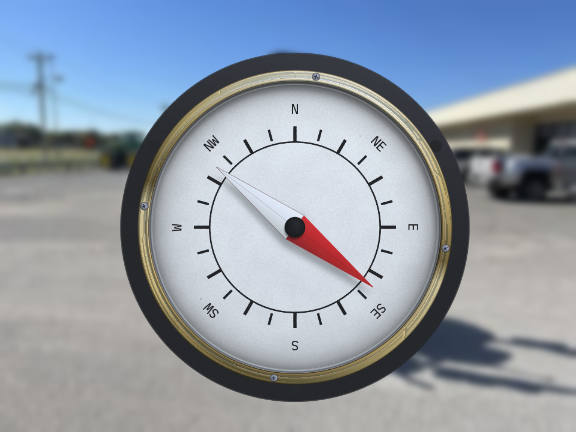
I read 127.5 °
